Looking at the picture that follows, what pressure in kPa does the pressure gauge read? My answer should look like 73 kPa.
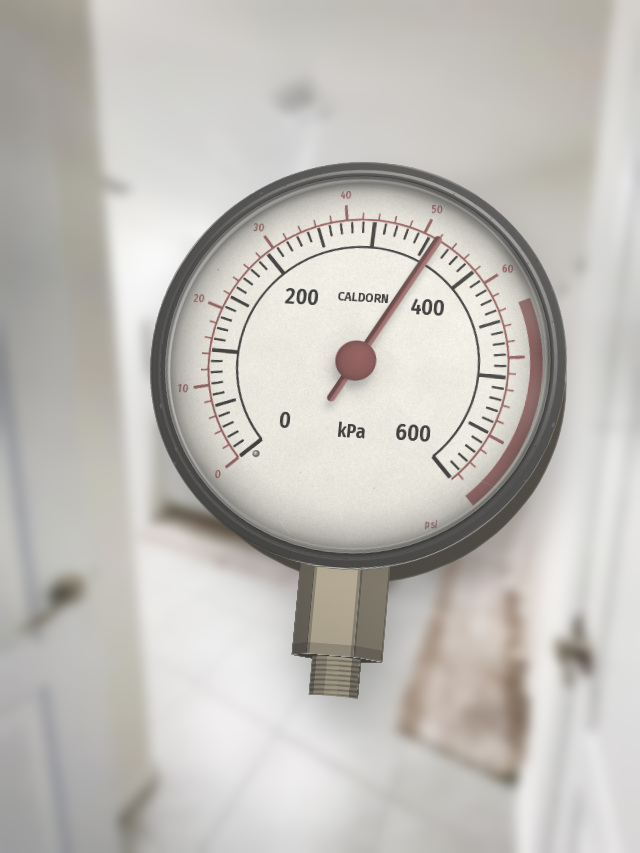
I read 360 kPa
